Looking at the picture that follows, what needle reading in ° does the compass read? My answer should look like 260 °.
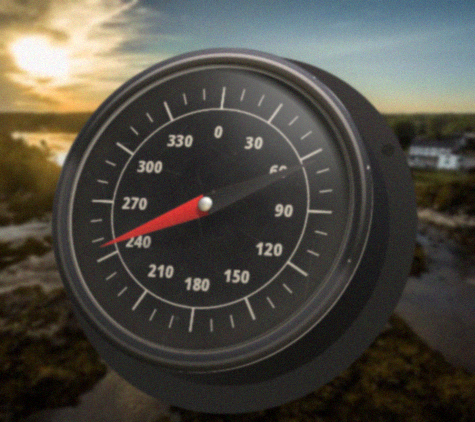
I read 245 °
